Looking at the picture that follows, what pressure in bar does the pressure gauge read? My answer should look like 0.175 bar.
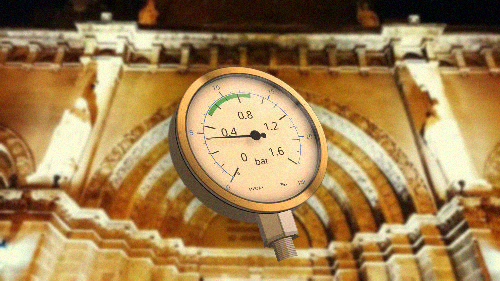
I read 0.3 bar
